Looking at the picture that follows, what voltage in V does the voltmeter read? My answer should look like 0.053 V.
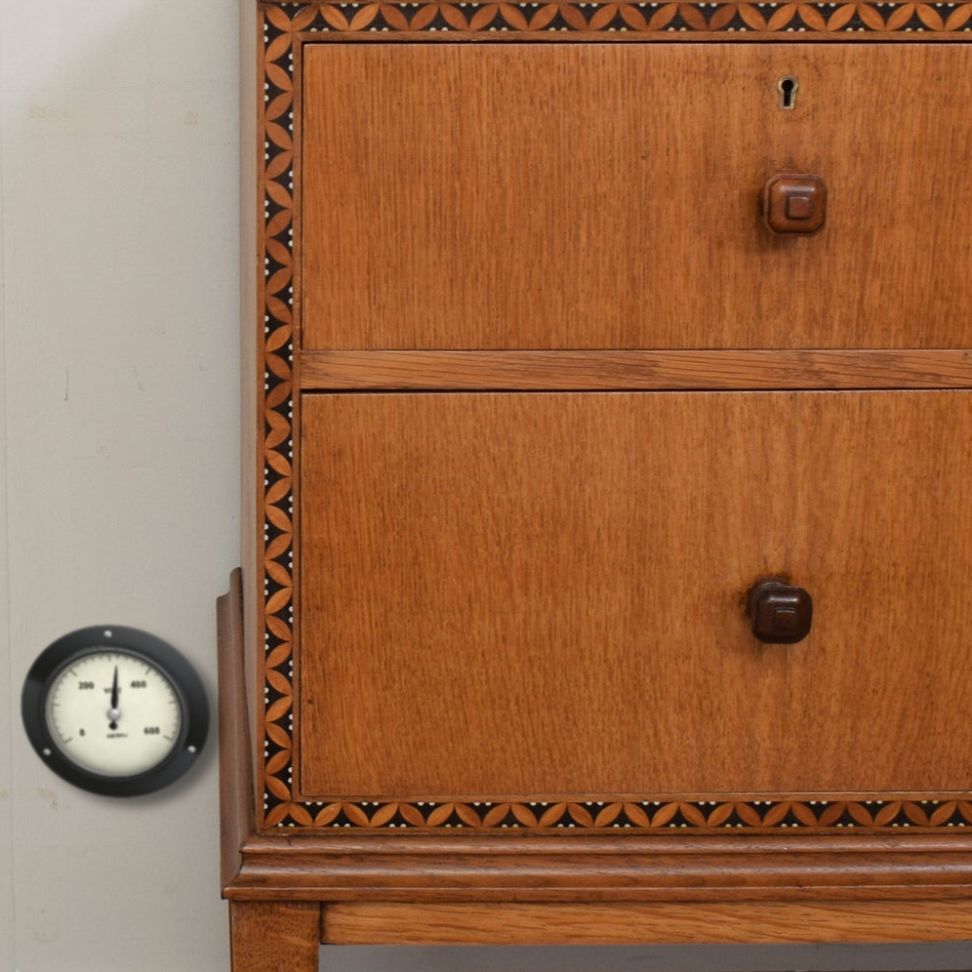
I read 320 V
